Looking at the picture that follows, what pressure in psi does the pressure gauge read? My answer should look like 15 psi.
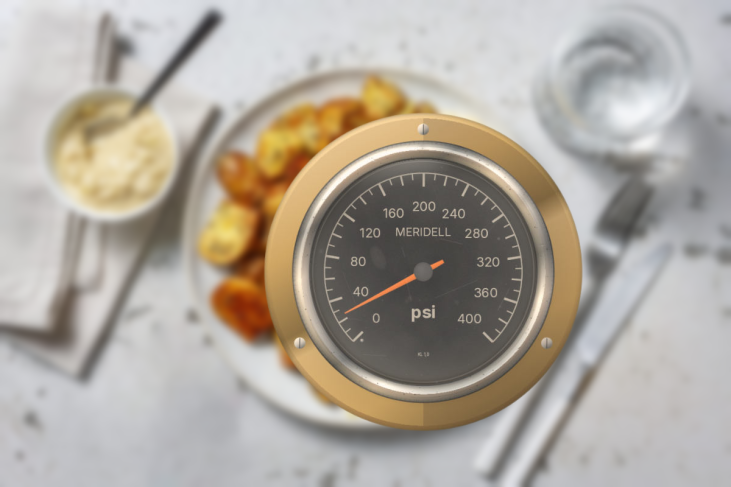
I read 25 psi
